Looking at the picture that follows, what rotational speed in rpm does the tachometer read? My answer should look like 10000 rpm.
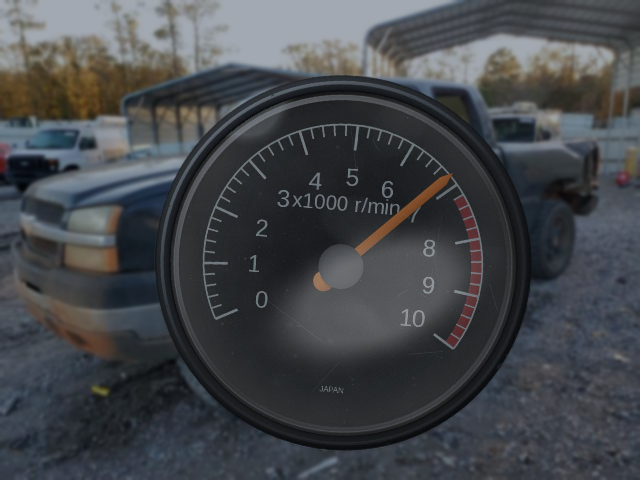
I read 6800 rpm
